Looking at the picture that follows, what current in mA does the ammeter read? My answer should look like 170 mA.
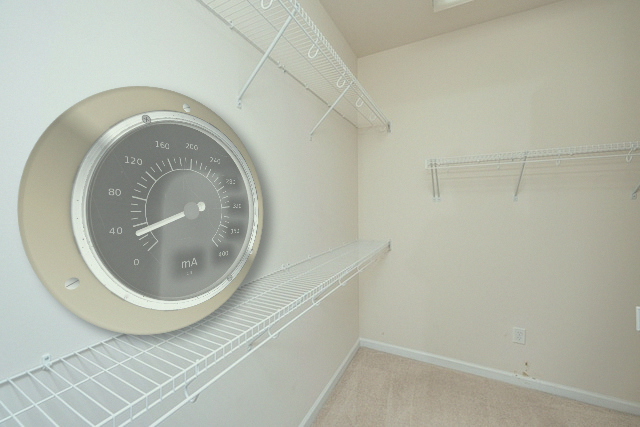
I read 30 mA
